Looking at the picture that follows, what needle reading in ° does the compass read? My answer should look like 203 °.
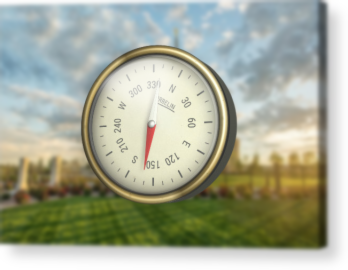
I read 160 °
